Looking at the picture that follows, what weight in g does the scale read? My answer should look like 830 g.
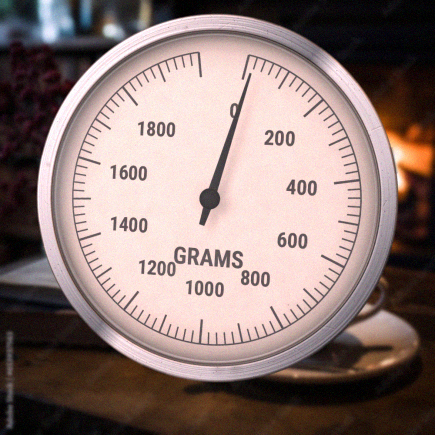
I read 20 g
